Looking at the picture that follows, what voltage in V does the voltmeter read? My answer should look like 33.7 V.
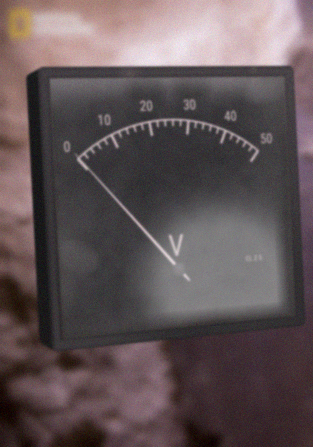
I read 0 V
